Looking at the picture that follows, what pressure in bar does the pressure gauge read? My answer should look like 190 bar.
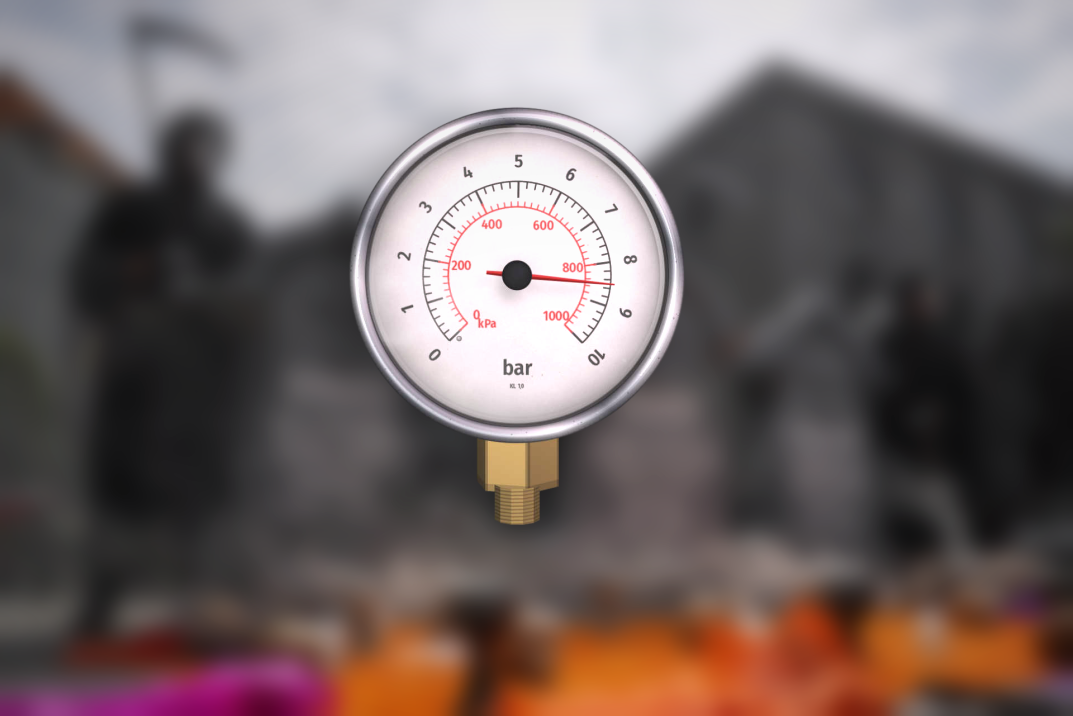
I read 8.5 bar
